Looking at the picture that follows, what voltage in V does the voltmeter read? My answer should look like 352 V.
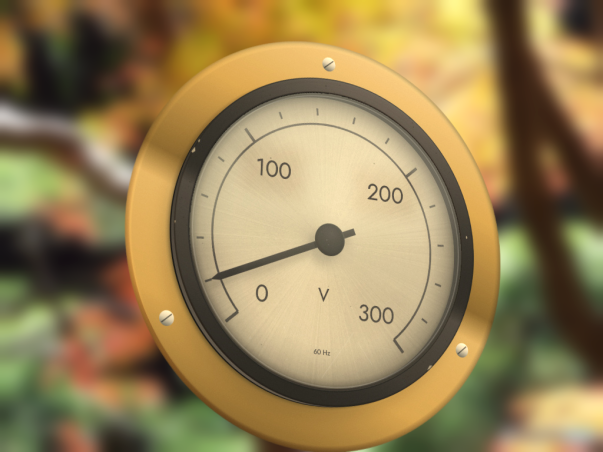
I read 20 V
